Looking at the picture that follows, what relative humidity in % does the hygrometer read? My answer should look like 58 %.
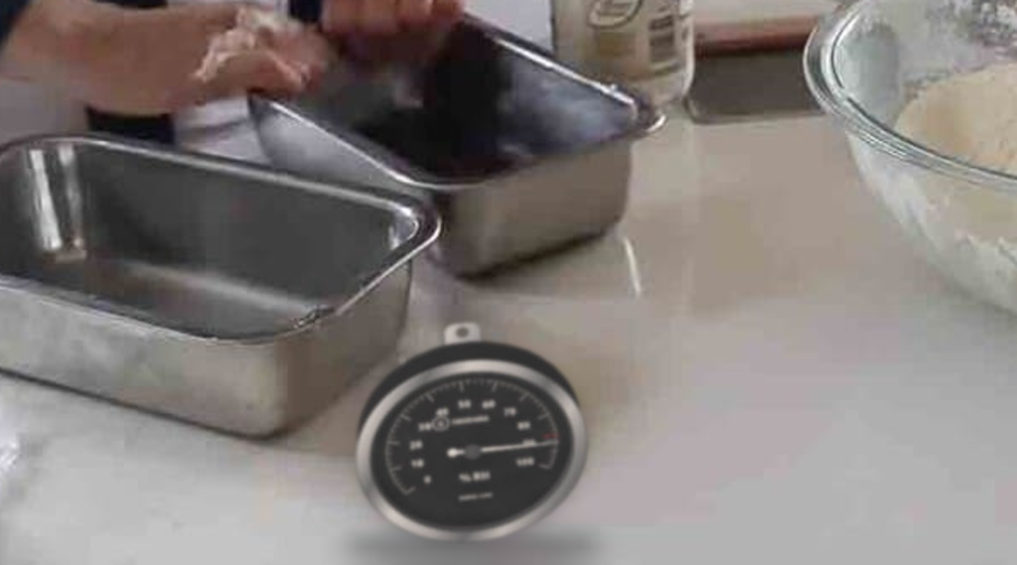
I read 90 %
